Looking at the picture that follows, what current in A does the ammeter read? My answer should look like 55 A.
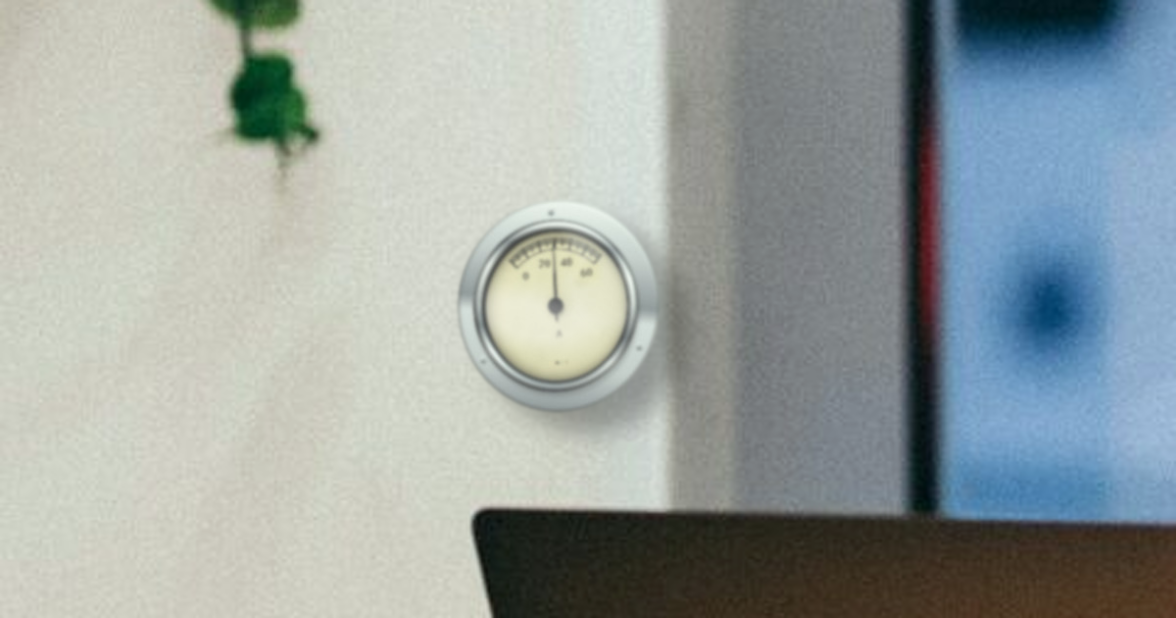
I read 30 A
